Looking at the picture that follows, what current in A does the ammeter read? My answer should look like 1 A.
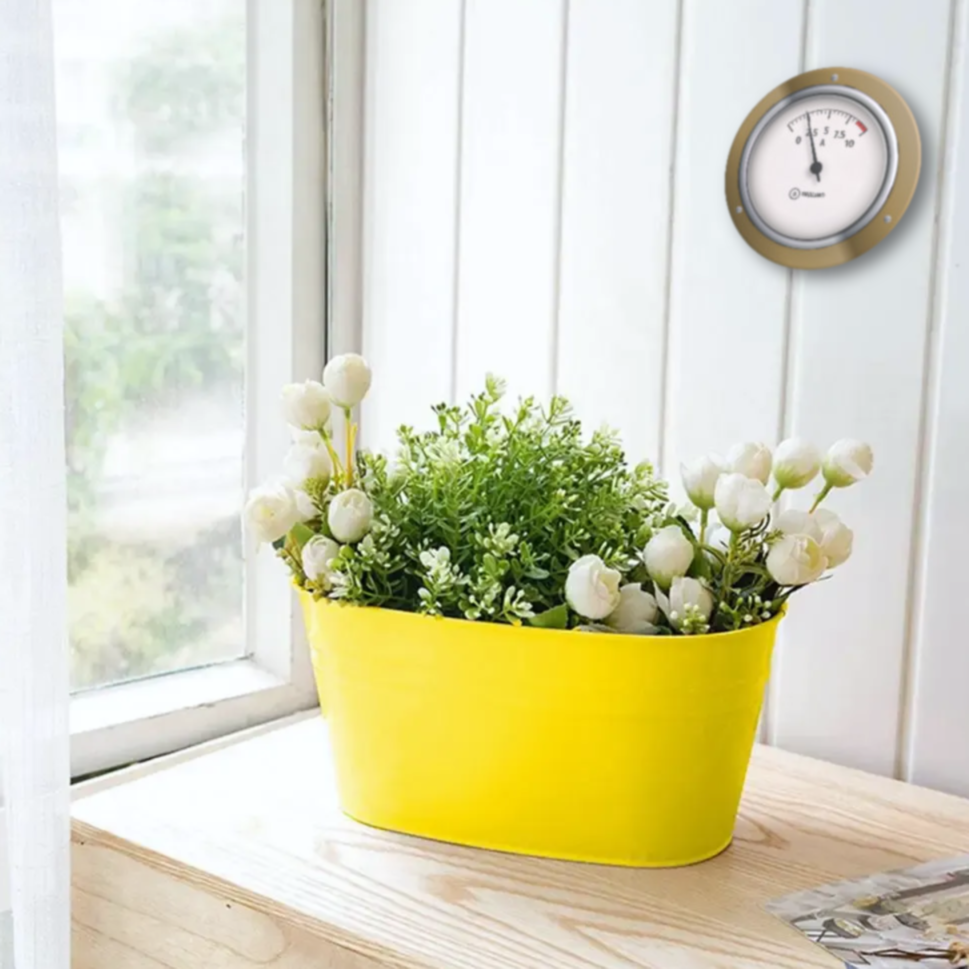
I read 2.5 A
